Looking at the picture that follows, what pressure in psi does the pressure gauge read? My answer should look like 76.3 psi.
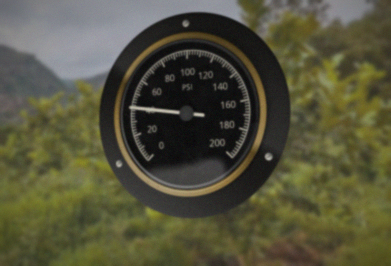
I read 40 psi
